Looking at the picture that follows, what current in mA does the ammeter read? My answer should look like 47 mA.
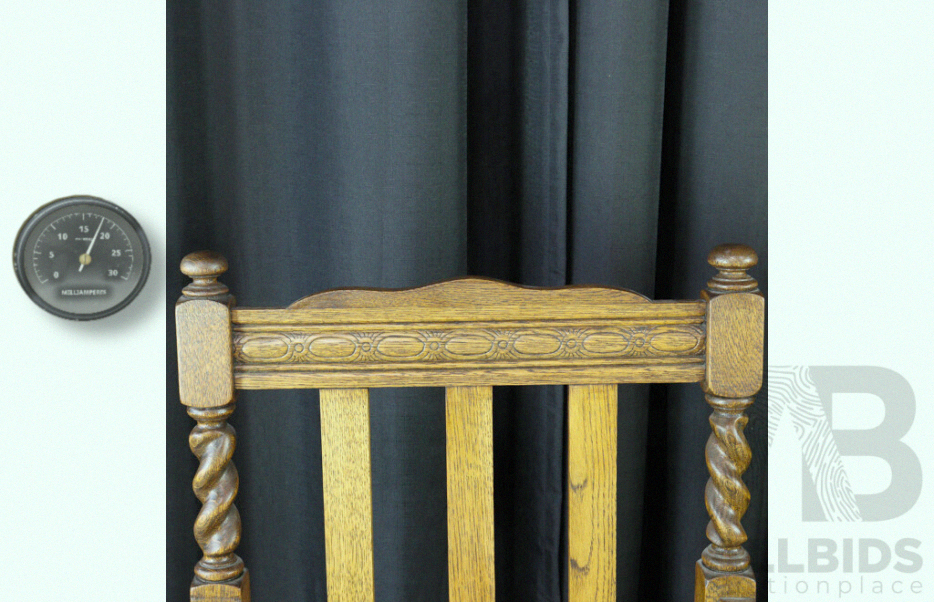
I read 18 mA
